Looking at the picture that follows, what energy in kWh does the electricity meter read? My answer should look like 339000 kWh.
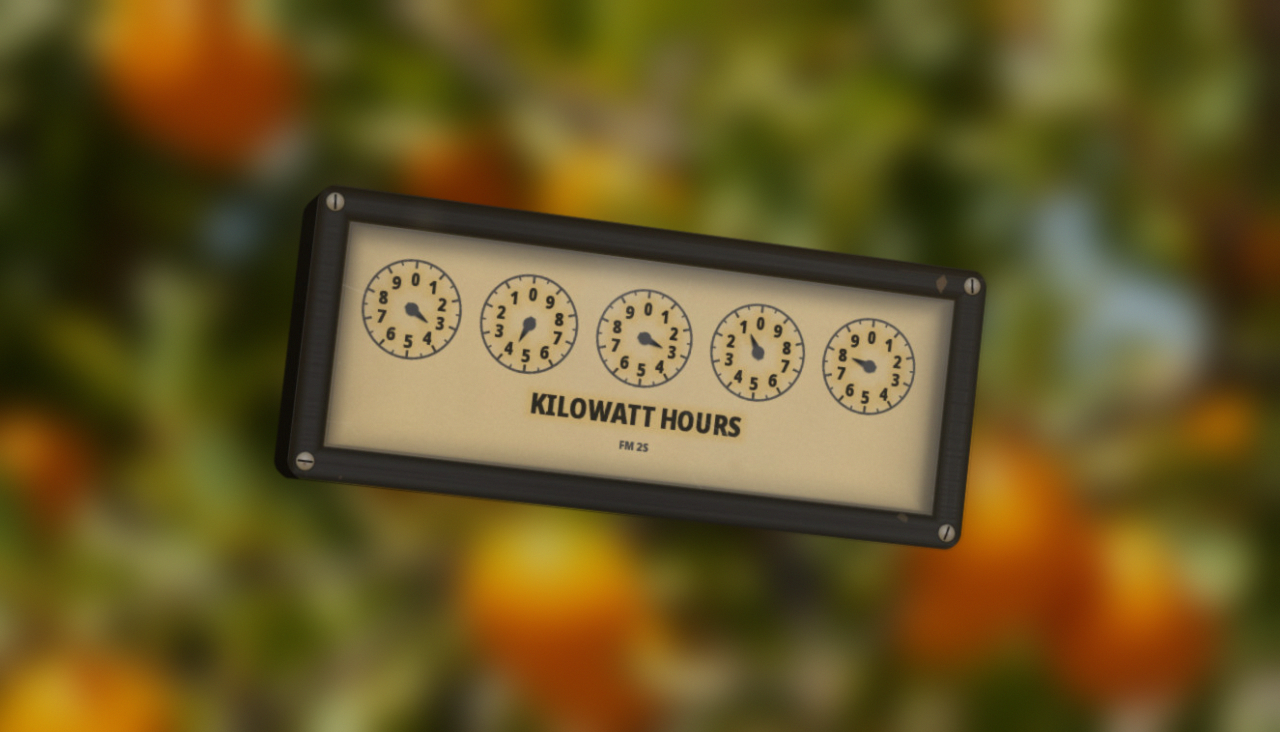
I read 34308 kWh
